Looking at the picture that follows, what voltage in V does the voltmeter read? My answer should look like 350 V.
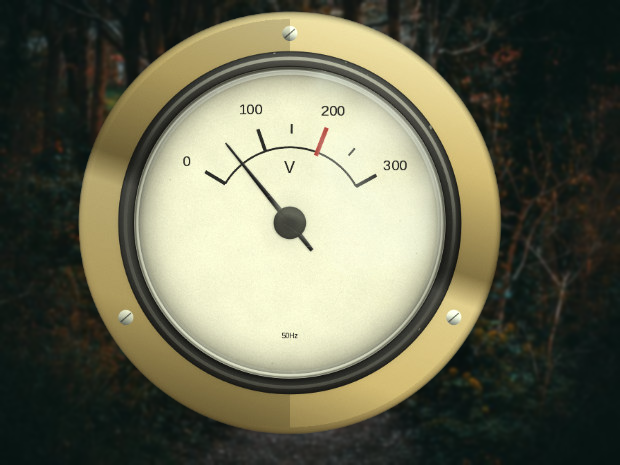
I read 50 V
